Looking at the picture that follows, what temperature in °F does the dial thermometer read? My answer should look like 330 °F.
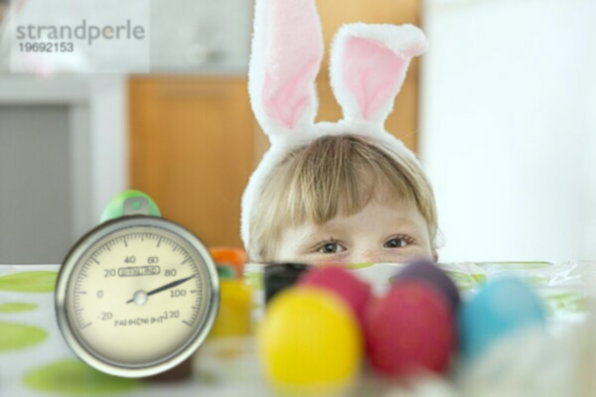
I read 90 °F
